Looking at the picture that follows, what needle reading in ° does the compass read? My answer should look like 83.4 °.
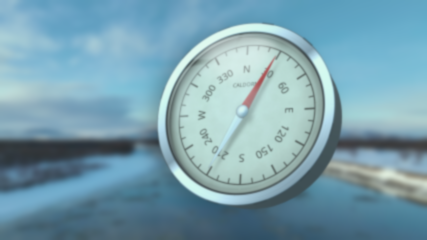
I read 30 °
